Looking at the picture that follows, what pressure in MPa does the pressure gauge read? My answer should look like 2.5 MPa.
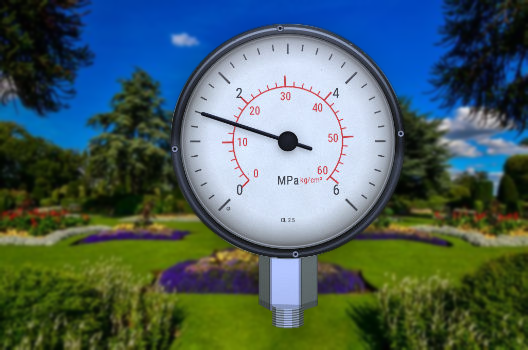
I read 1.4 MPa
